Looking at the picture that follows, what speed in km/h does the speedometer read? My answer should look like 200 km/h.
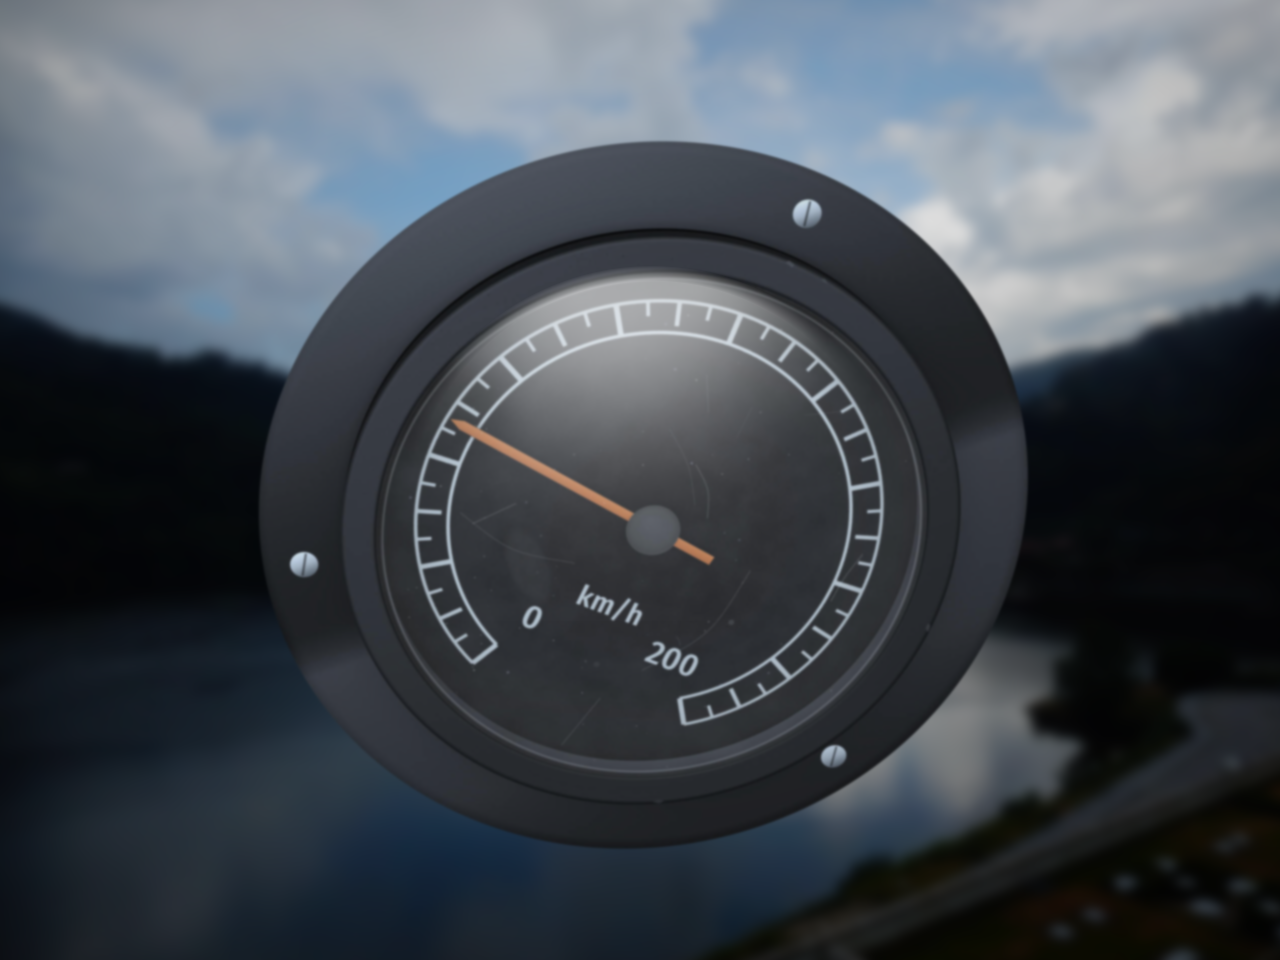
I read 47.5 km/h
